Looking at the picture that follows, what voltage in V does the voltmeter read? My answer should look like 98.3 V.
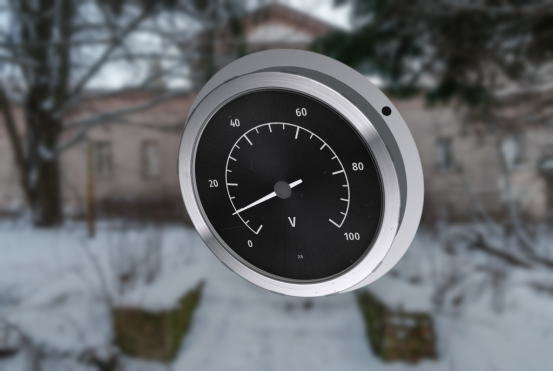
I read 10 V
